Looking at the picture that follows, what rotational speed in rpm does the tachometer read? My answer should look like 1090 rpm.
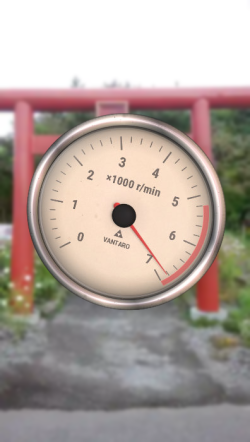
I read 6800 rpm
